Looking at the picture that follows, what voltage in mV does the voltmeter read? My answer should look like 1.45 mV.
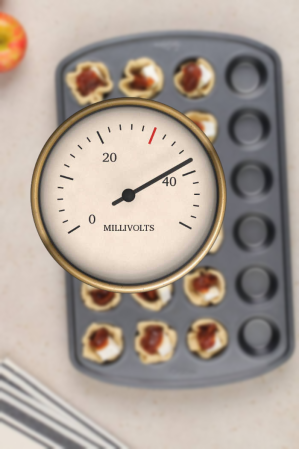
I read 38 mV
